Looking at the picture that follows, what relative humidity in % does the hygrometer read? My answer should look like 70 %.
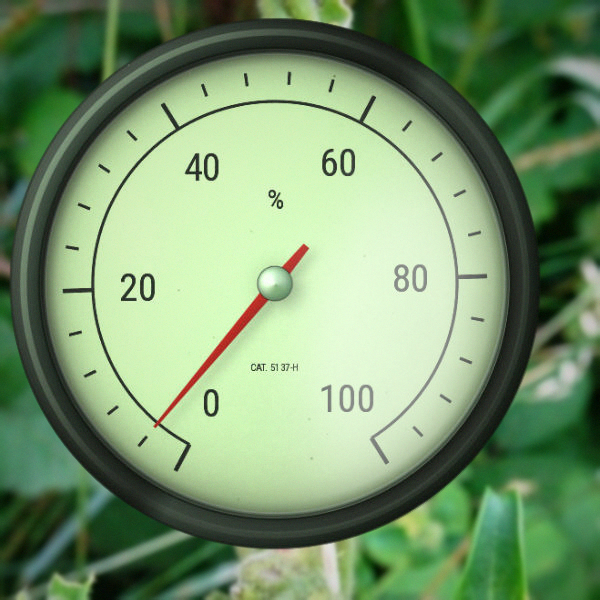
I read 4 %
